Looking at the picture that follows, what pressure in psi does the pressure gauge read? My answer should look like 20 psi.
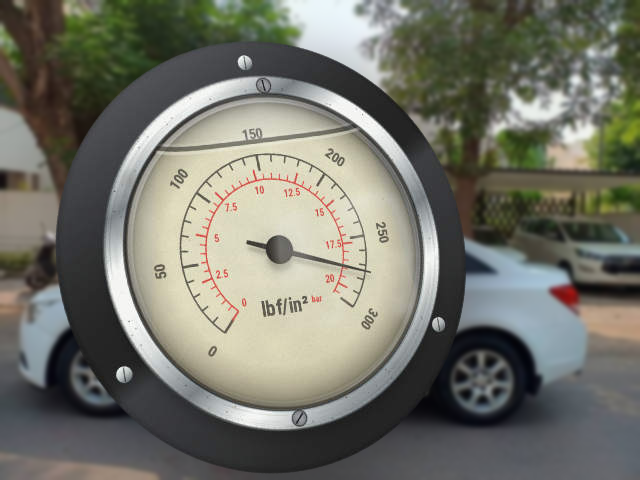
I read 275 psi
